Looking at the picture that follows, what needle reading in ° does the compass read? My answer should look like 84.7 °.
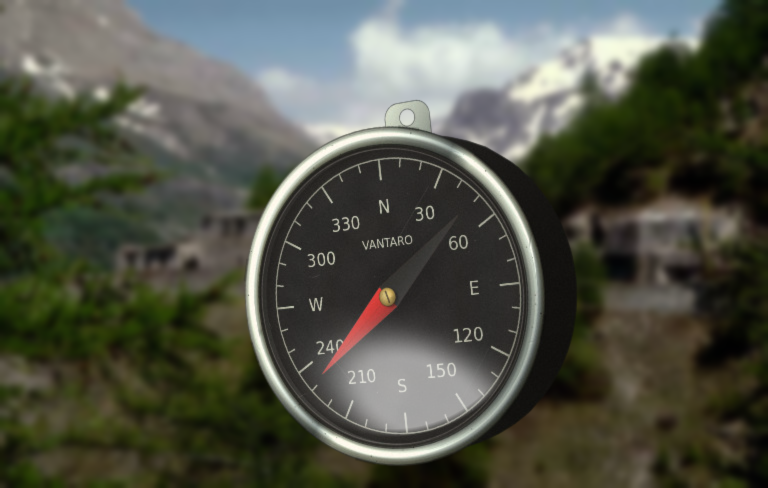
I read 230 °
